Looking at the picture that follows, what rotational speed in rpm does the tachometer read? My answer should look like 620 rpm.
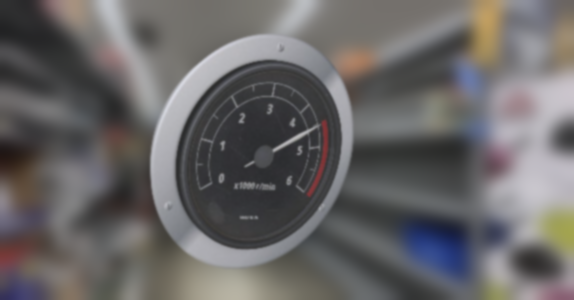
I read 4500 rpm
